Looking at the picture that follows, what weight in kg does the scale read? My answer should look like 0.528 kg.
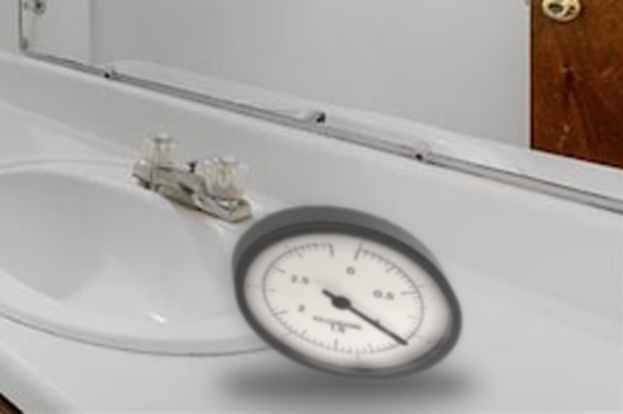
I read 1 kg
